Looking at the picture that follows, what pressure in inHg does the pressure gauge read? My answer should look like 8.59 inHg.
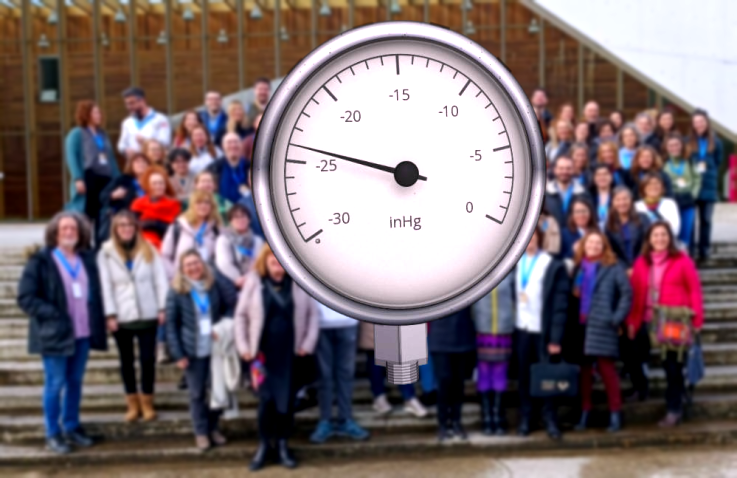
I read -24 inHg
